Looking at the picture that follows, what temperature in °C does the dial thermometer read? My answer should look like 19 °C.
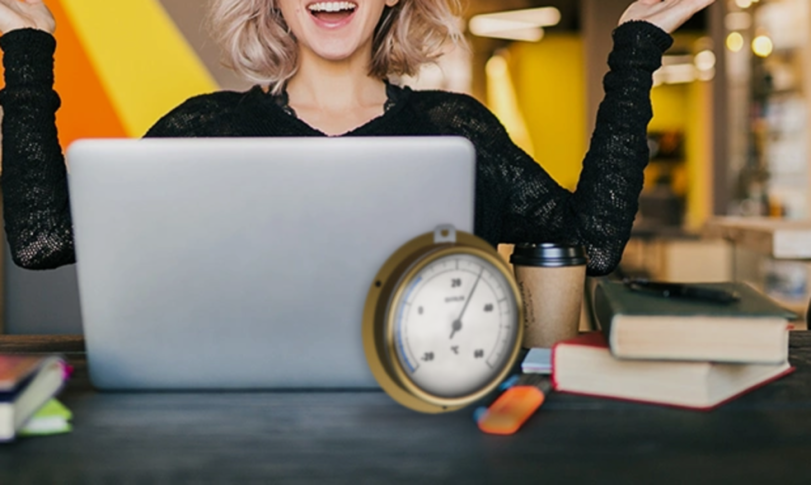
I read 28 °C
